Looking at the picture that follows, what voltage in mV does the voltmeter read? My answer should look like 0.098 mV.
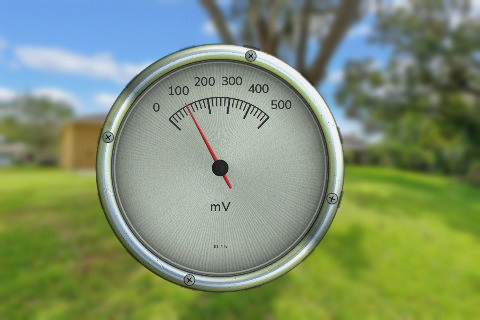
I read 100 mV
